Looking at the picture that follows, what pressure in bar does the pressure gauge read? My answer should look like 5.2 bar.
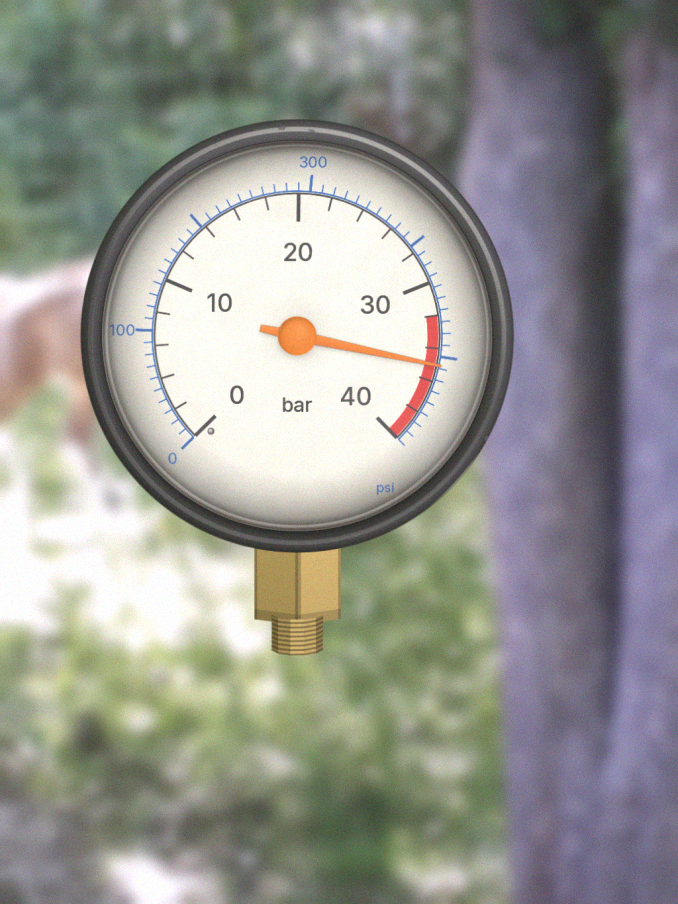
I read 35 bar
